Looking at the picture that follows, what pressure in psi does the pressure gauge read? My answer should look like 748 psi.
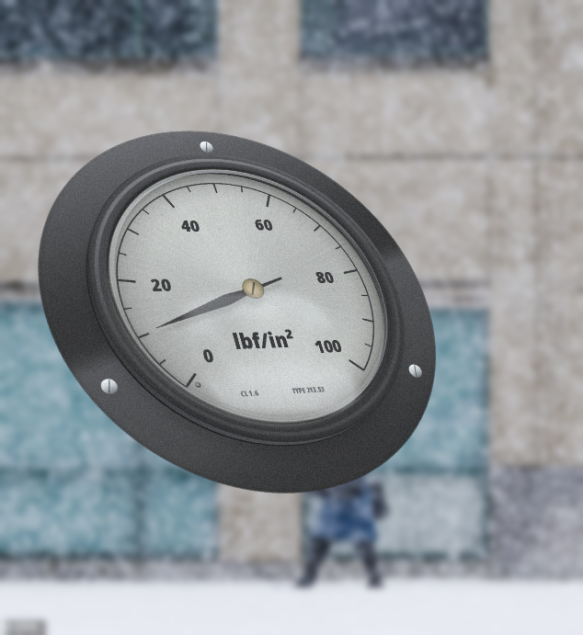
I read 10 psi
